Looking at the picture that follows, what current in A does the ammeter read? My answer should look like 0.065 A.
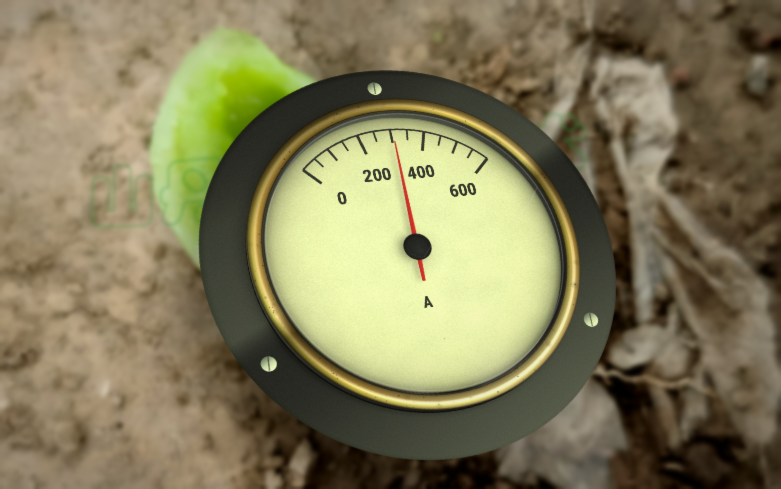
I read 300 A
